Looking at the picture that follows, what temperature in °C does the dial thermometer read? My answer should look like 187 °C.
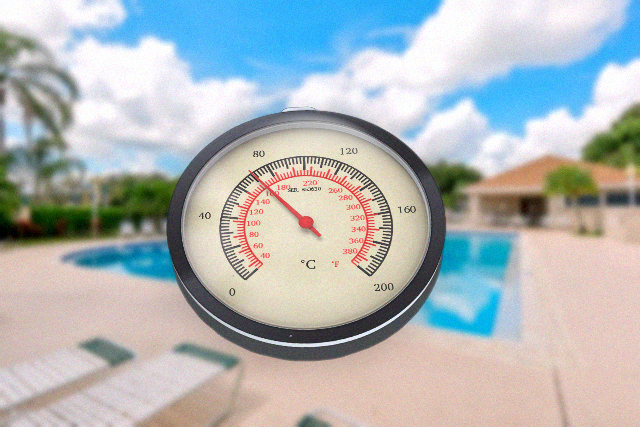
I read 70 °C
